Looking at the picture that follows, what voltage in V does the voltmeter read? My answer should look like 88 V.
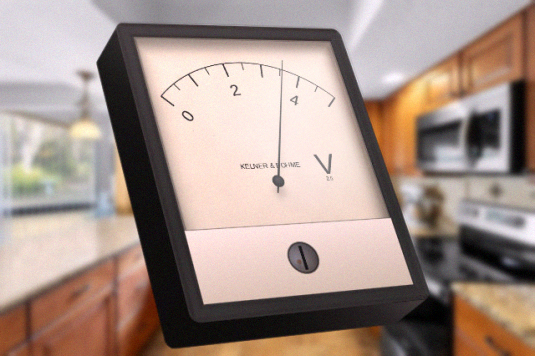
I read 3.5 V
